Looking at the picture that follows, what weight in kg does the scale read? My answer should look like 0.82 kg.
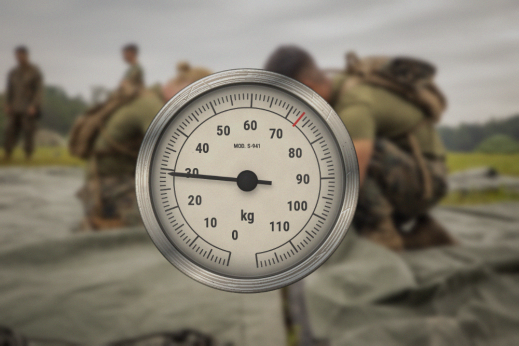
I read 29 kg
